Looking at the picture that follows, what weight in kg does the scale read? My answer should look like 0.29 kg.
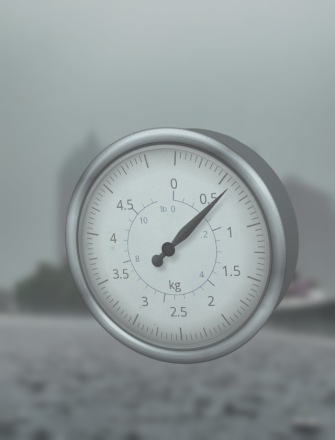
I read 0.6 kg
